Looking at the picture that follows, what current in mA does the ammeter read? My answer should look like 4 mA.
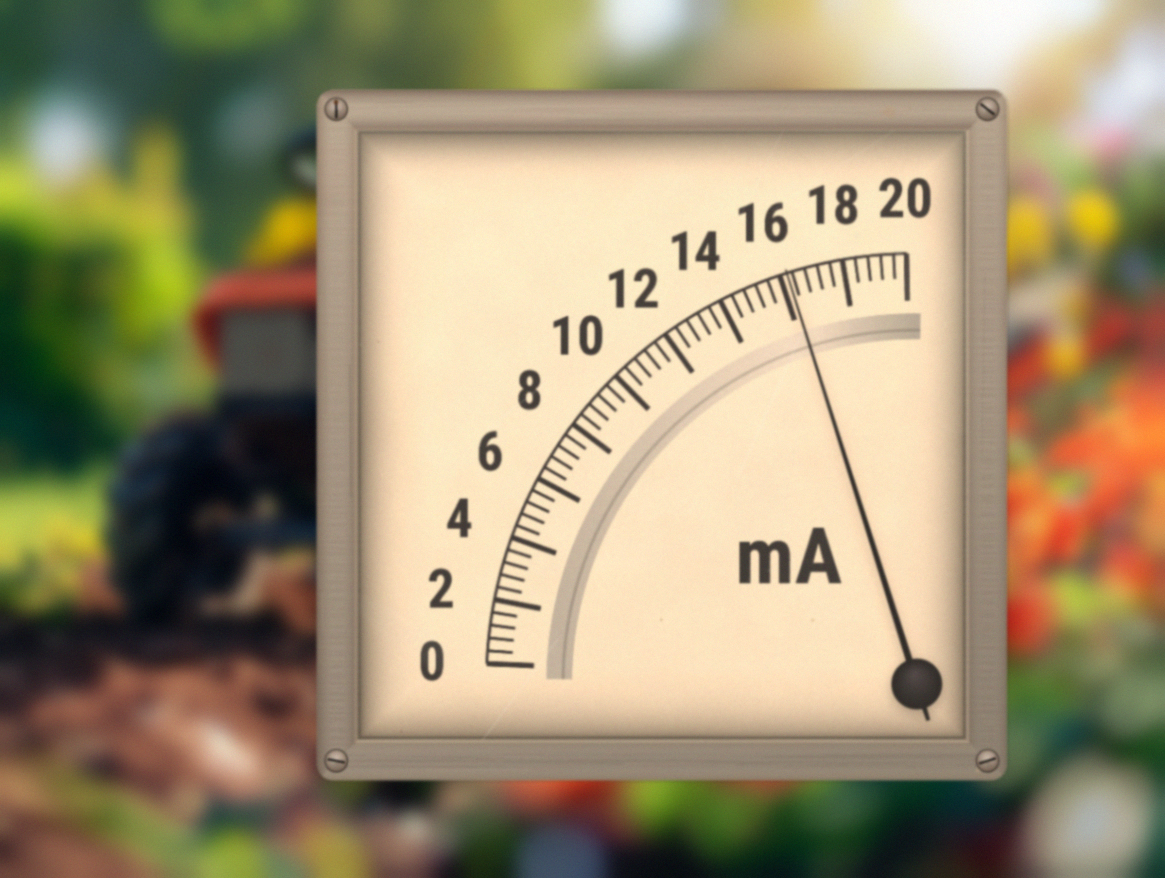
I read 16.2 mA
